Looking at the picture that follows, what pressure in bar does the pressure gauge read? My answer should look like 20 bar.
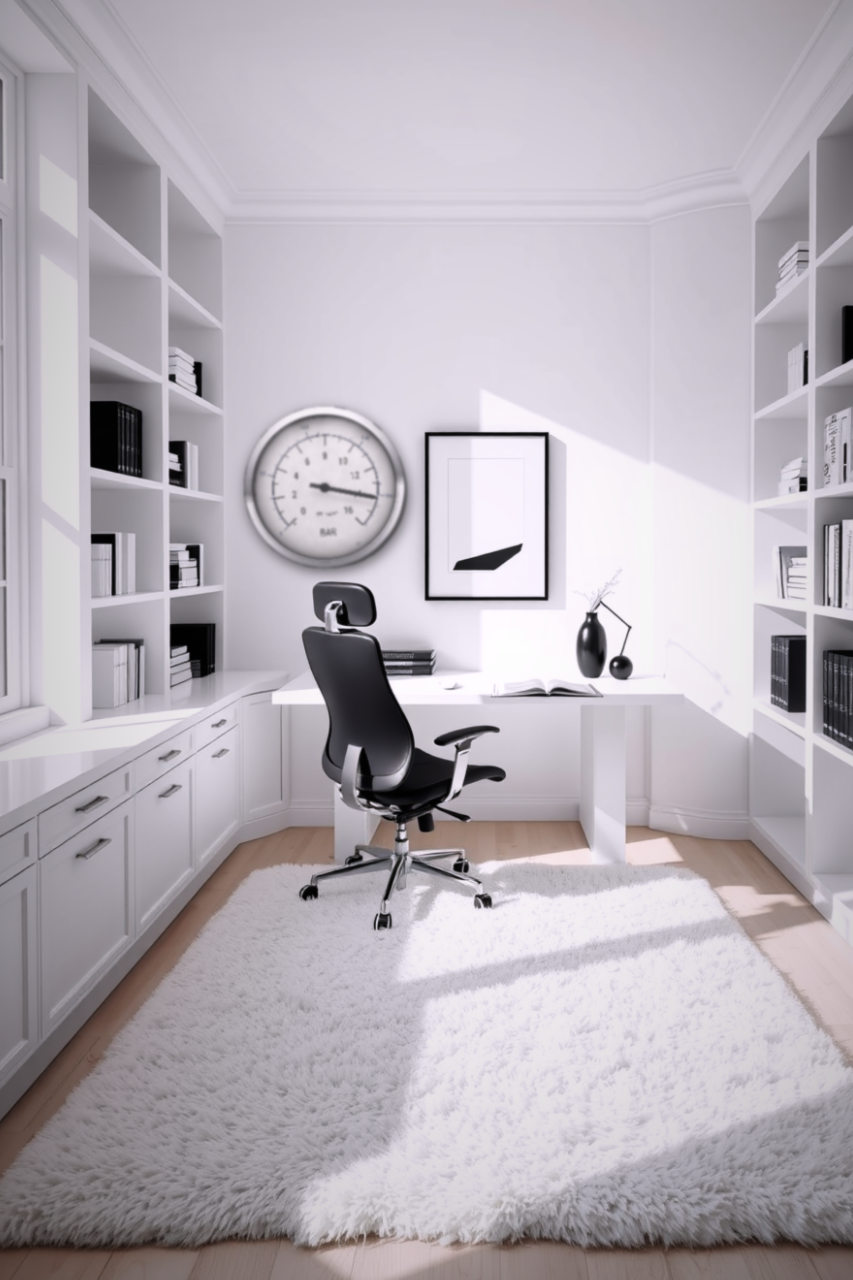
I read 14 bar
